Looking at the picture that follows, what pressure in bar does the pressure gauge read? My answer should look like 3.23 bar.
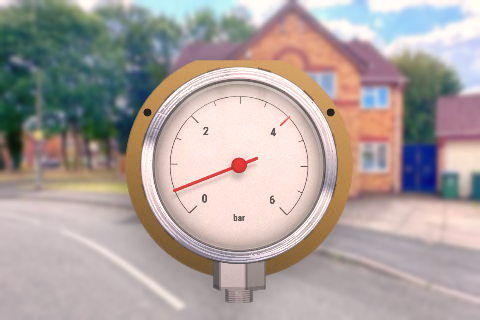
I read 0.5 bar
